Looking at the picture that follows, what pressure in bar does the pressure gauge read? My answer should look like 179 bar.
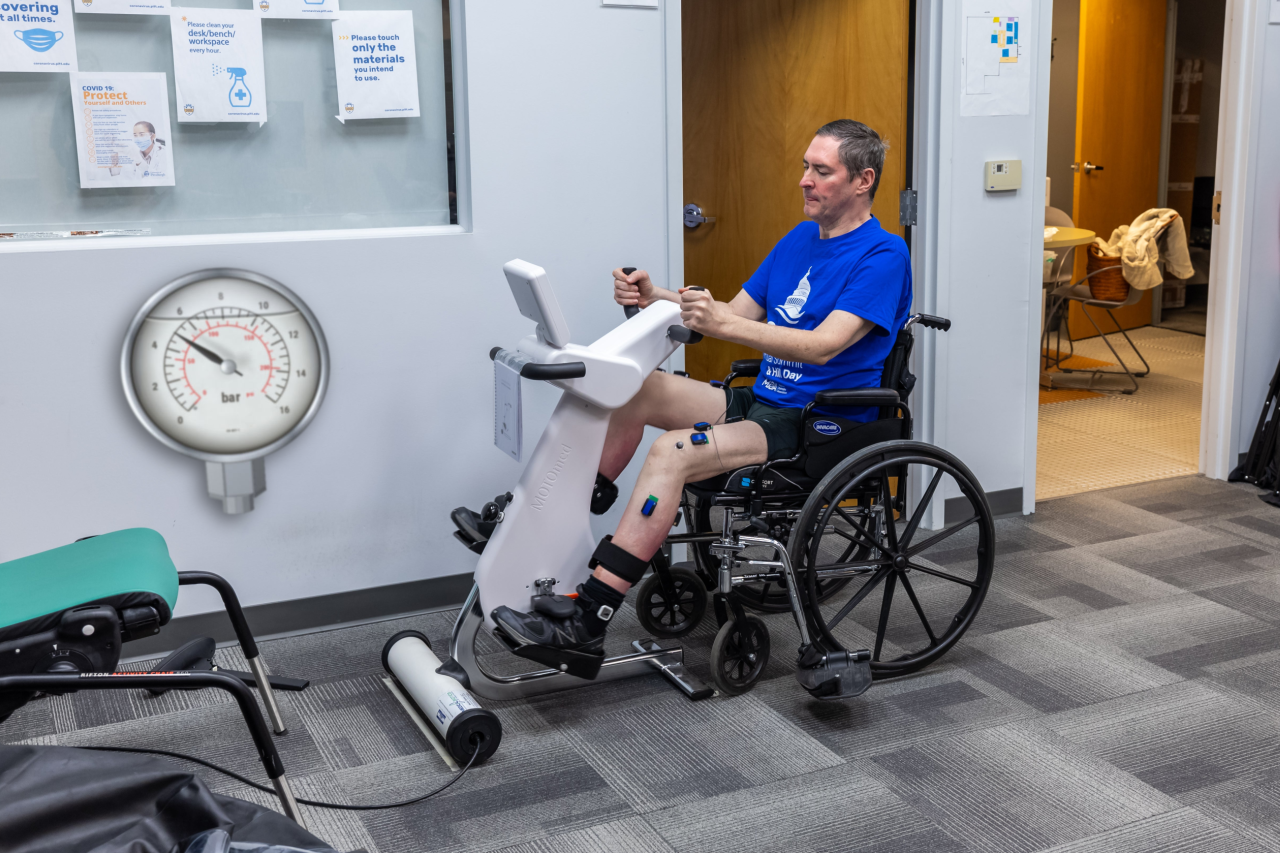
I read 5 bar
